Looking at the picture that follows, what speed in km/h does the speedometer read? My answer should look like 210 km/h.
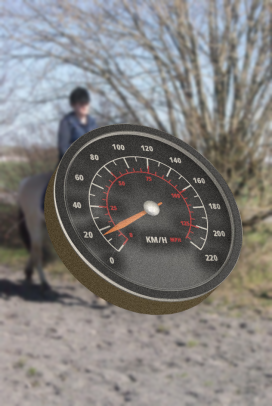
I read 15 km/h
